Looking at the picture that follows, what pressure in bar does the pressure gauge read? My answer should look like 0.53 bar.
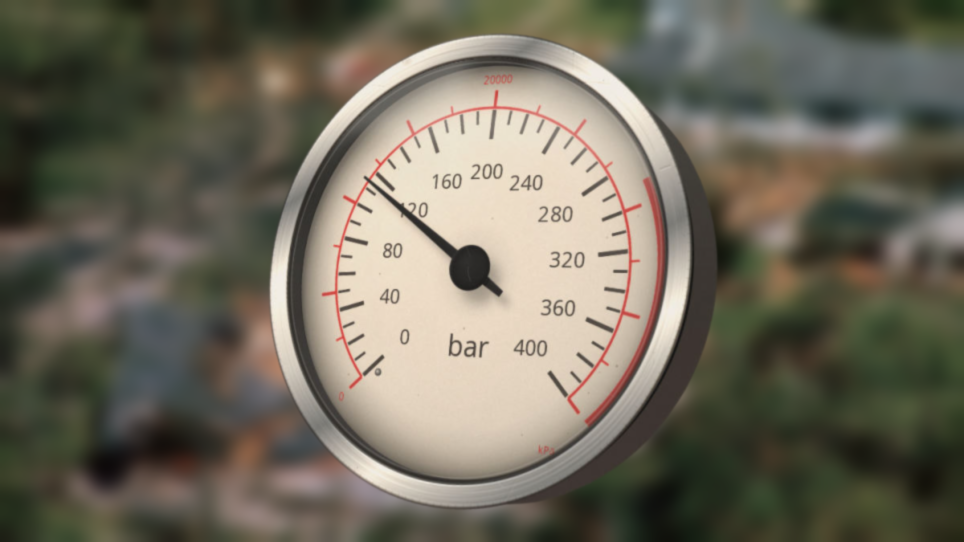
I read 115 bar
